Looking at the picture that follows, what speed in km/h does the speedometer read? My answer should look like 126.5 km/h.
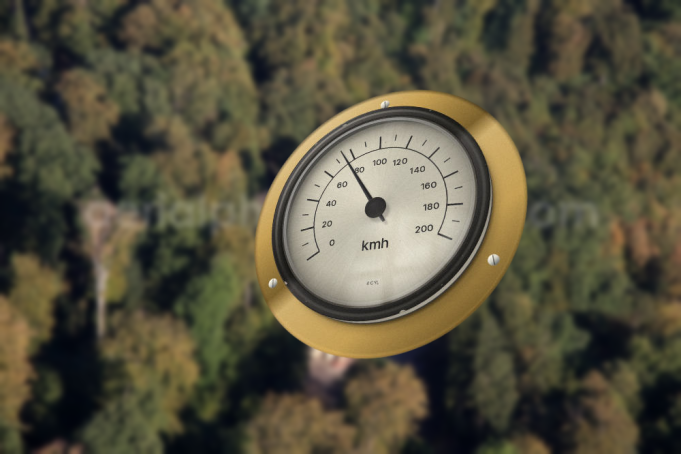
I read 75 km/h
